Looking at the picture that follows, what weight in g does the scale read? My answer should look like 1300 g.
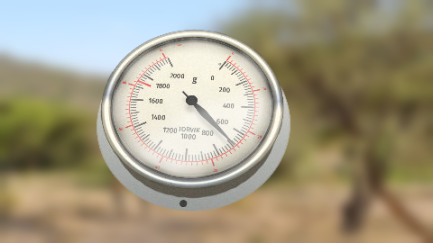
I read 700 g
